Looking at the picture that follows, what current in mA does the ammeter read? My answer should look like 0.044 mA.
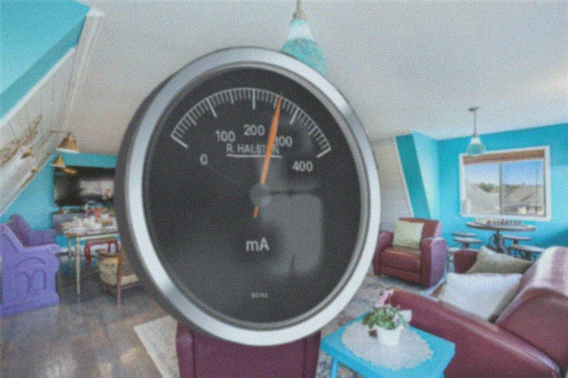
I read 250 mA
